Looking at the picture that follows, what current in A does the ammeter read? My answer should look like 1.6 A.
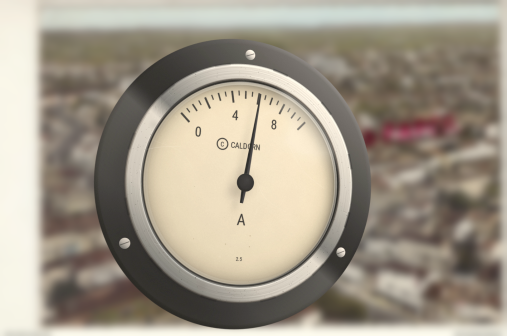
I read 6 A
